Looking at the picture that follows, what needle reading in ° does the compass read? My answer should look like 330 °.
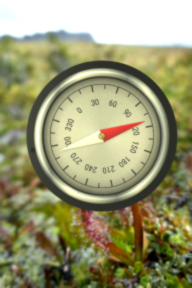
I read 112.5 °
